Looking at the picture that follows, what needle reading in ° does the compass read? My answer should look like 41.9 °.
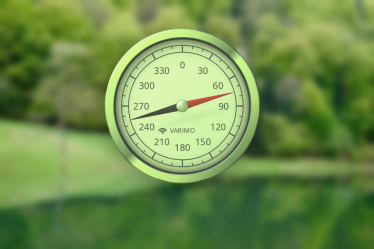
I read 75 °
